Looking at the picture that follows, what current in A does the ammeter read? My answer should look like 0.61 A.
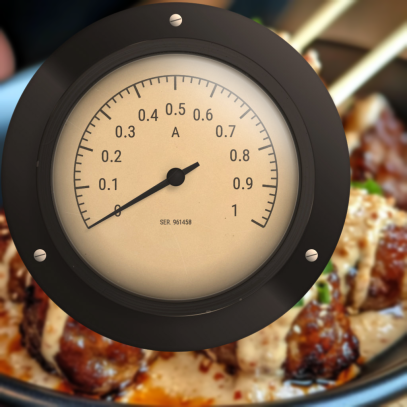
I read 0 A
